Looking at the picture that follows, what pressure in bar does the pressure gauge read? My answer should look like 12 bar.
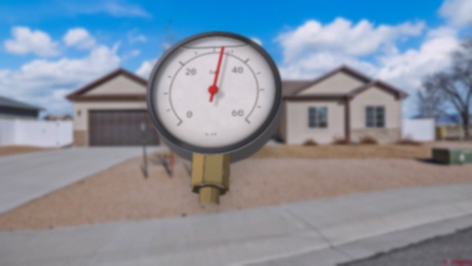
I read 32.5 bar
